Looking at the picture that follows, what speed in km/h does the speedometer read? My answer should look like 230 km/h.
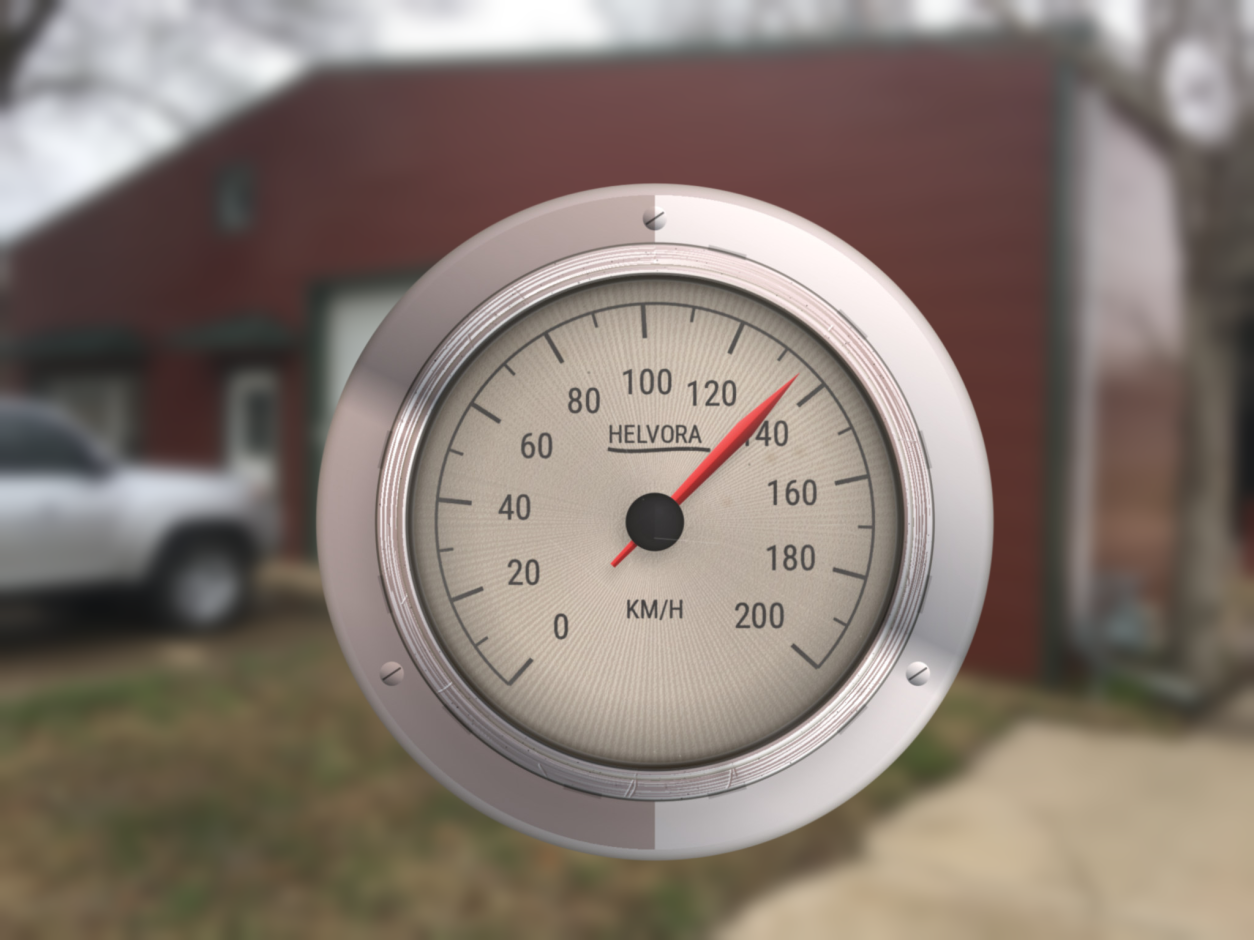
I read 135 km/h
